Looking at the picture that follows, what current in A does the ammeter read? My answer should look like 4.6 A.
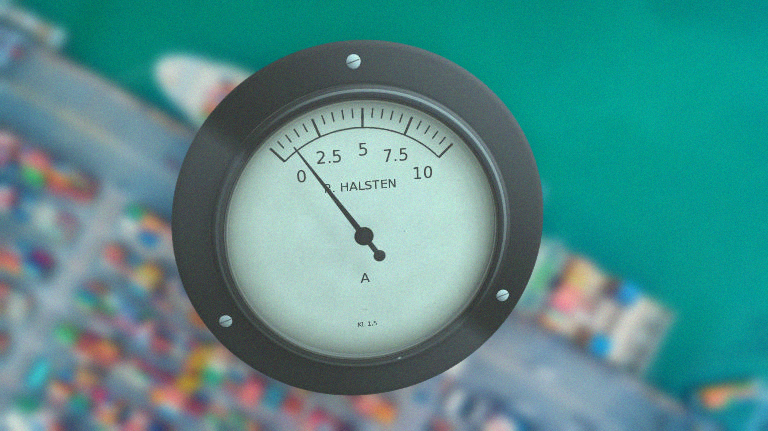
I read 1 A
